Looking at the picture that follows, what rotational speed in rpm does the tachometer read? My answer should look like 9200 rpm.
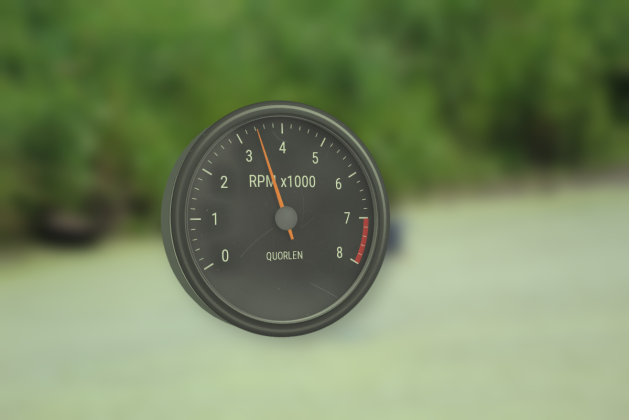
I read 3400 rpm
